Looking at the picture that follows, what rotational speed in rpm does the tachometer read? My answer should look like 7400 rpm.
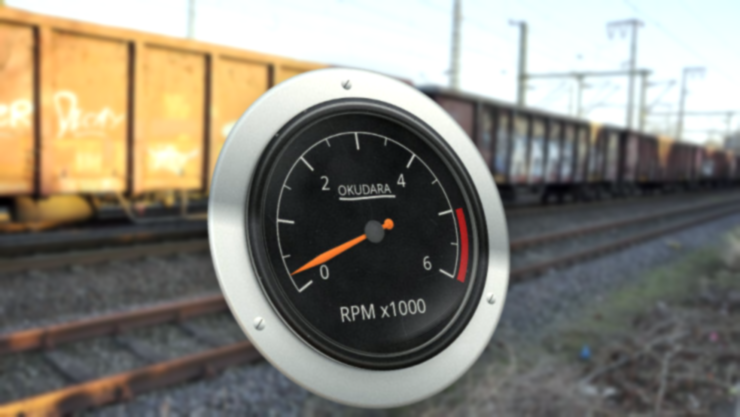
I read 250 rpm
